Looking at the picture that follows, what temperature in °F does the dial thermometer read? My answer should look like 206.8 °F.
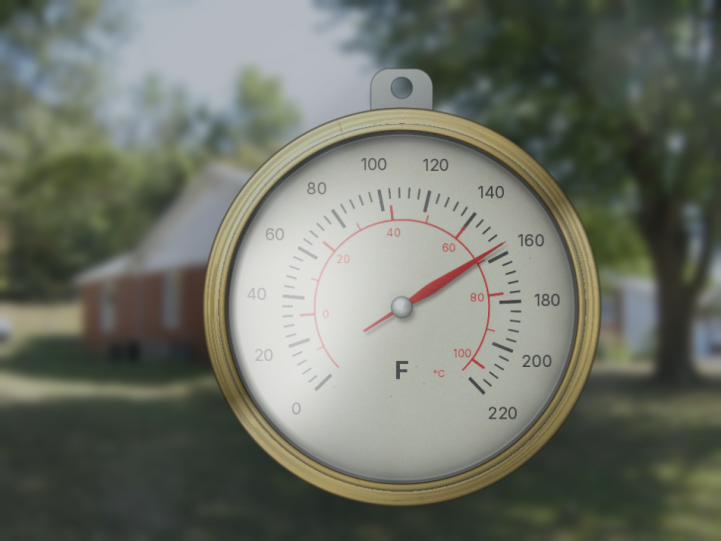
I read 156 °F
